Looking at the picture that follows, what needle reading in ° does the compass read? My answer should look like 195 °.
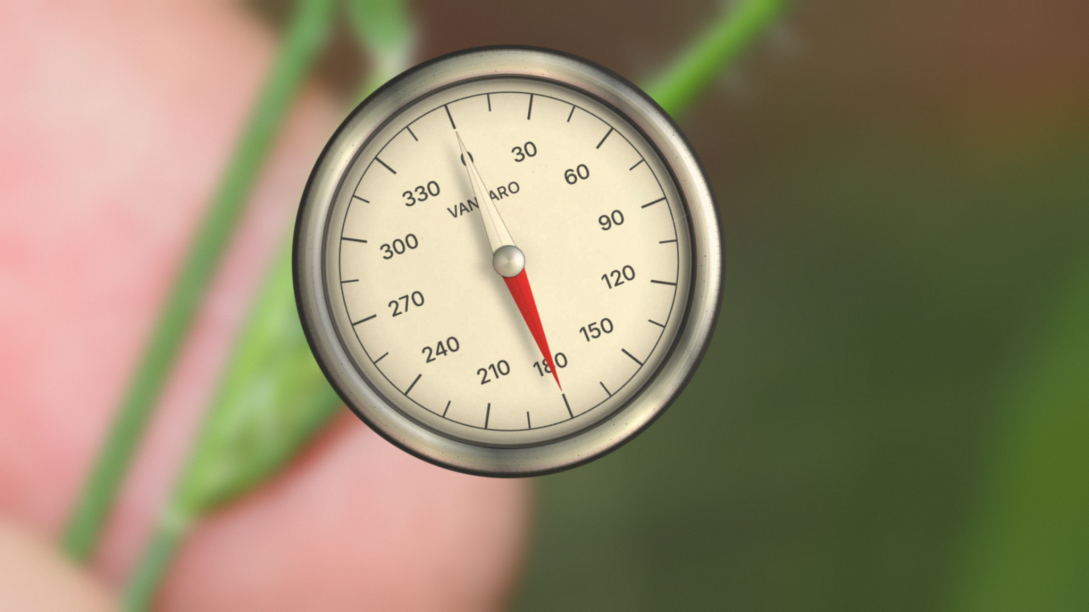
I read 180 °
